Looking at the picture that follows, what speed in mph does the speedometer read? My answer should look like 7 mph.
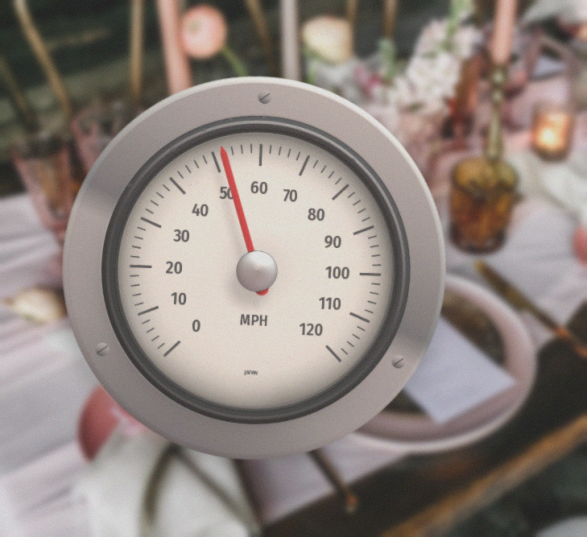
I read 52 mph
